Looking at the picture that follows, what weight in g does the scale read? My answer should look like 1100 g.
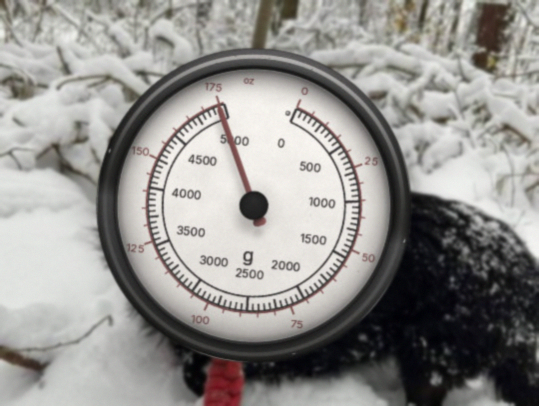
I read 4950 g
